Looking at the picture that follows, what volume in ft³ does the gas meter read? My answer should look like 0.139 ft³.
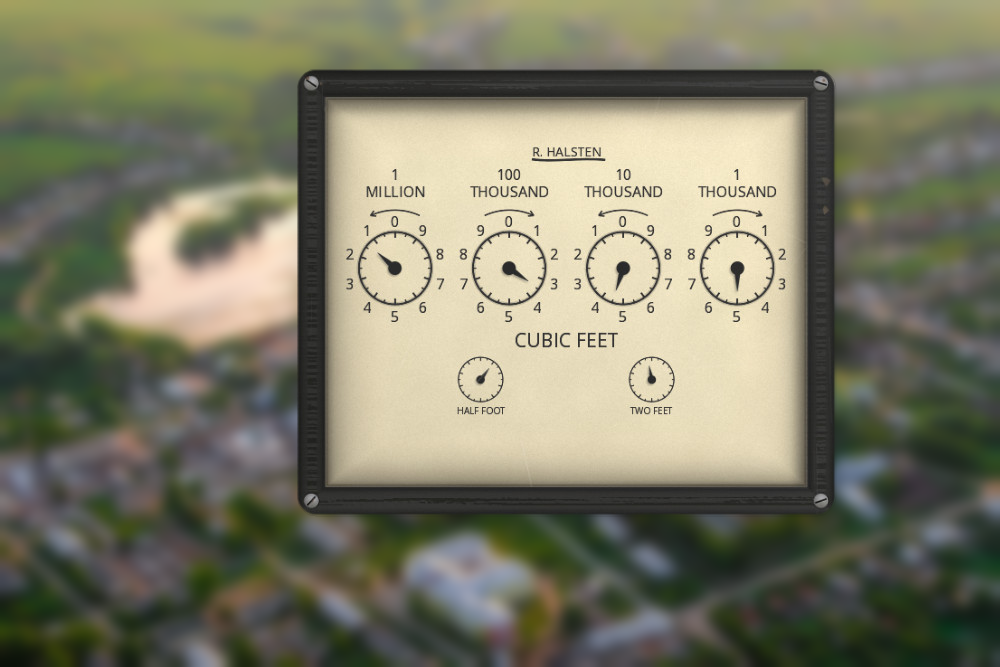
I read 134500 ft³
